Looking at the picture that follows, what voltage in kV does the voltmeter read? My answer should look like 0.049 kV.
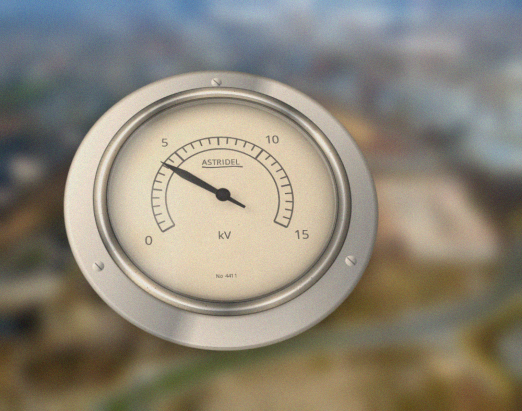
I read 4 kV
